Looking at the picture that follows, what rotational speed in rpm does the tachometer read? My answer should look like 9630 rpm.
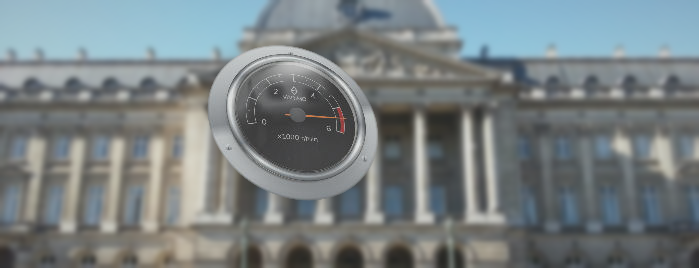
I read 5500 rpm
